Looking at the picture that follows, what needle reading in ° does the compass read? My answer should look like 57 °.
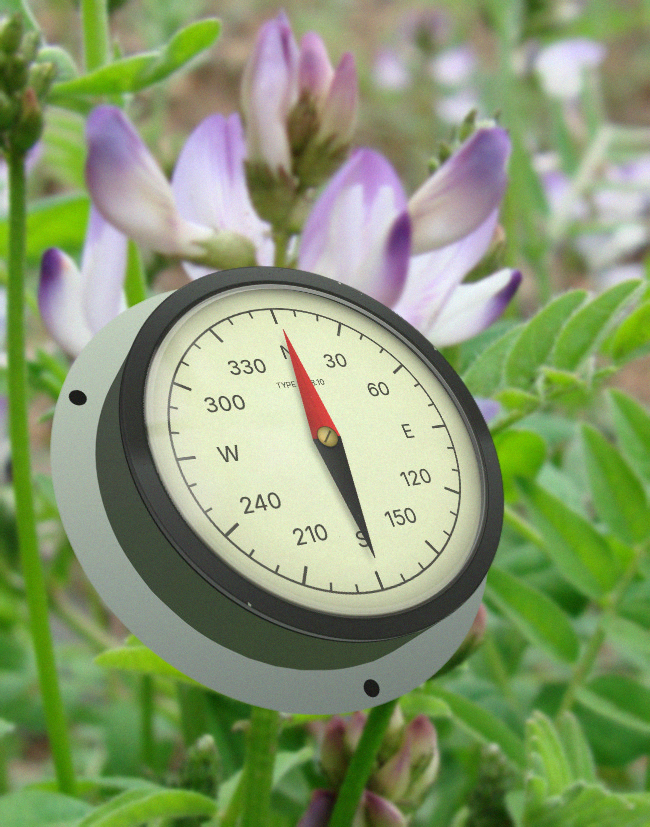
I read 0 °
